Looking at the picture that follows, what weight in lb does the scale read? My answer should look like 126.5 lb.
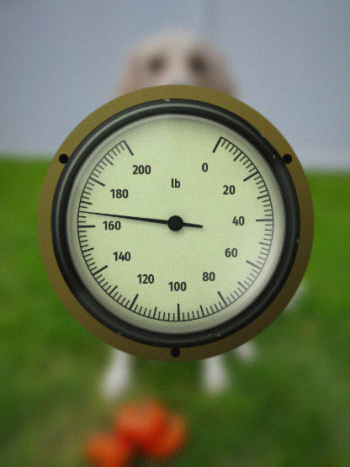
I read 166 lb
